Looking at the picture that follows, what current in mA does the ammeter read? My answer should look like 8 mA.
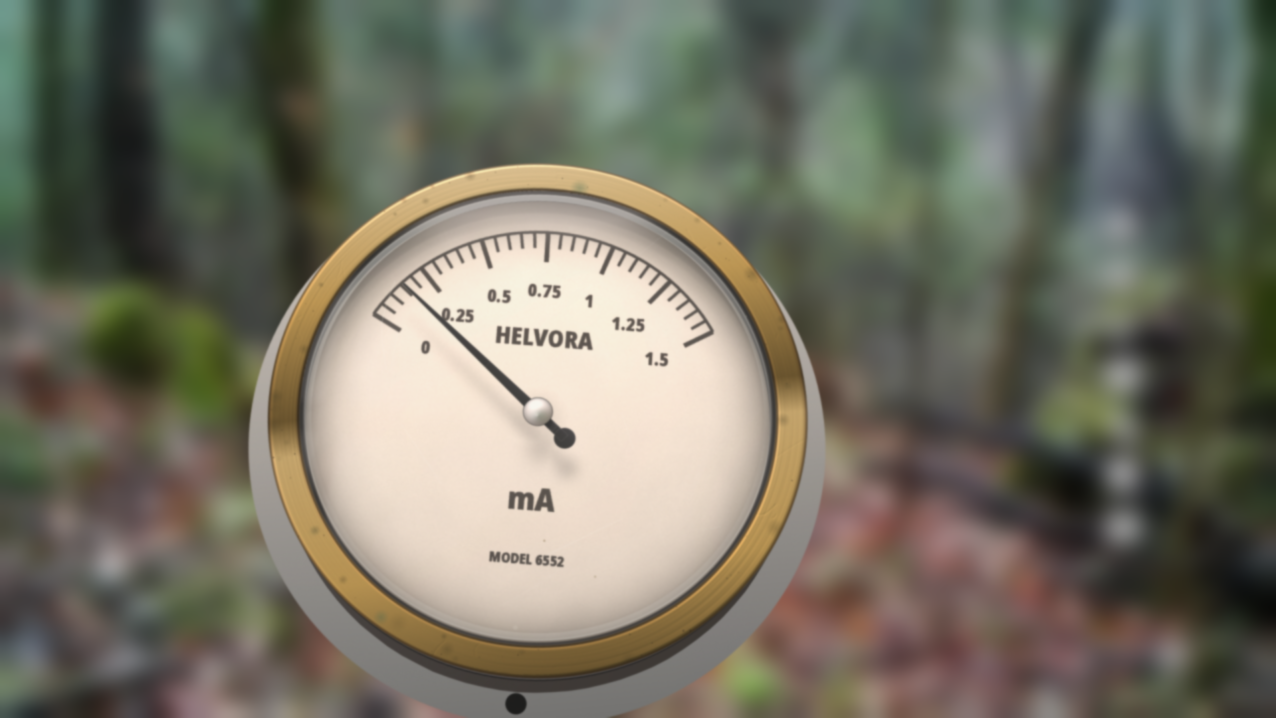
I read 0.15 mA
